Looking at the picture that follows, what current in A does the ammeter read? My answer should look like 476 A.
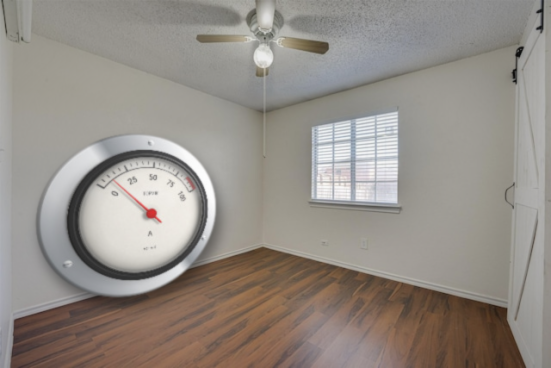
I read 10 A
